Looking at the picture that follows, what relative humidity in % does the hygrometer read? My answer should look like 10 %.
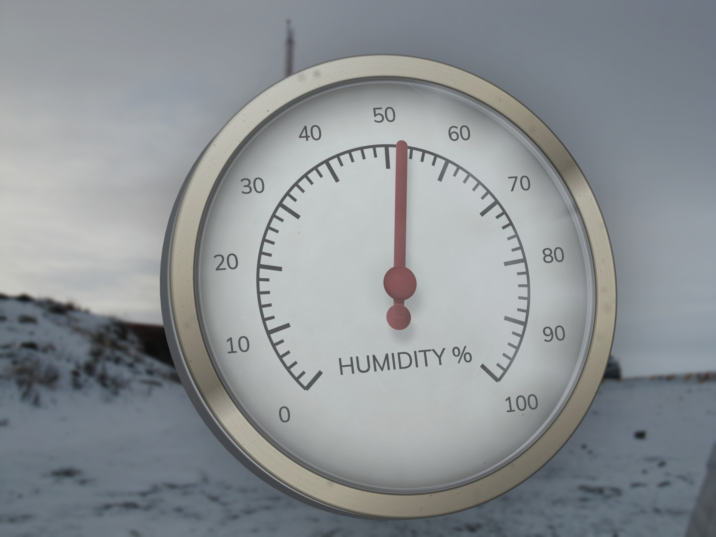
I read 52 %
